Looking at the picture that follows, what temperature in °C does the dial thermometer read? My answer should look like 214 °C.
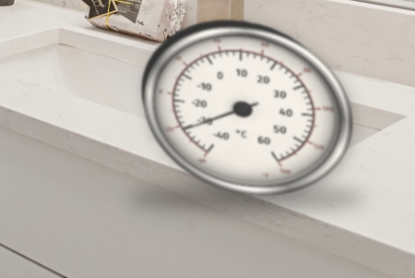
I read -30 °C
